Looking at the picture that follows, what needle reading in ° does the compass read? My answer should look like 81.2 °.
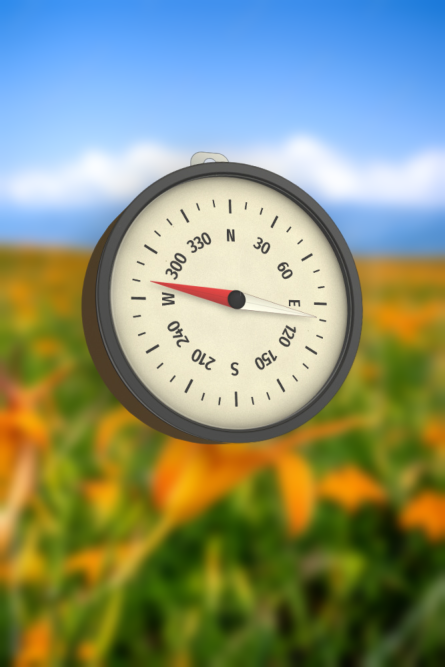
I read 280 °
